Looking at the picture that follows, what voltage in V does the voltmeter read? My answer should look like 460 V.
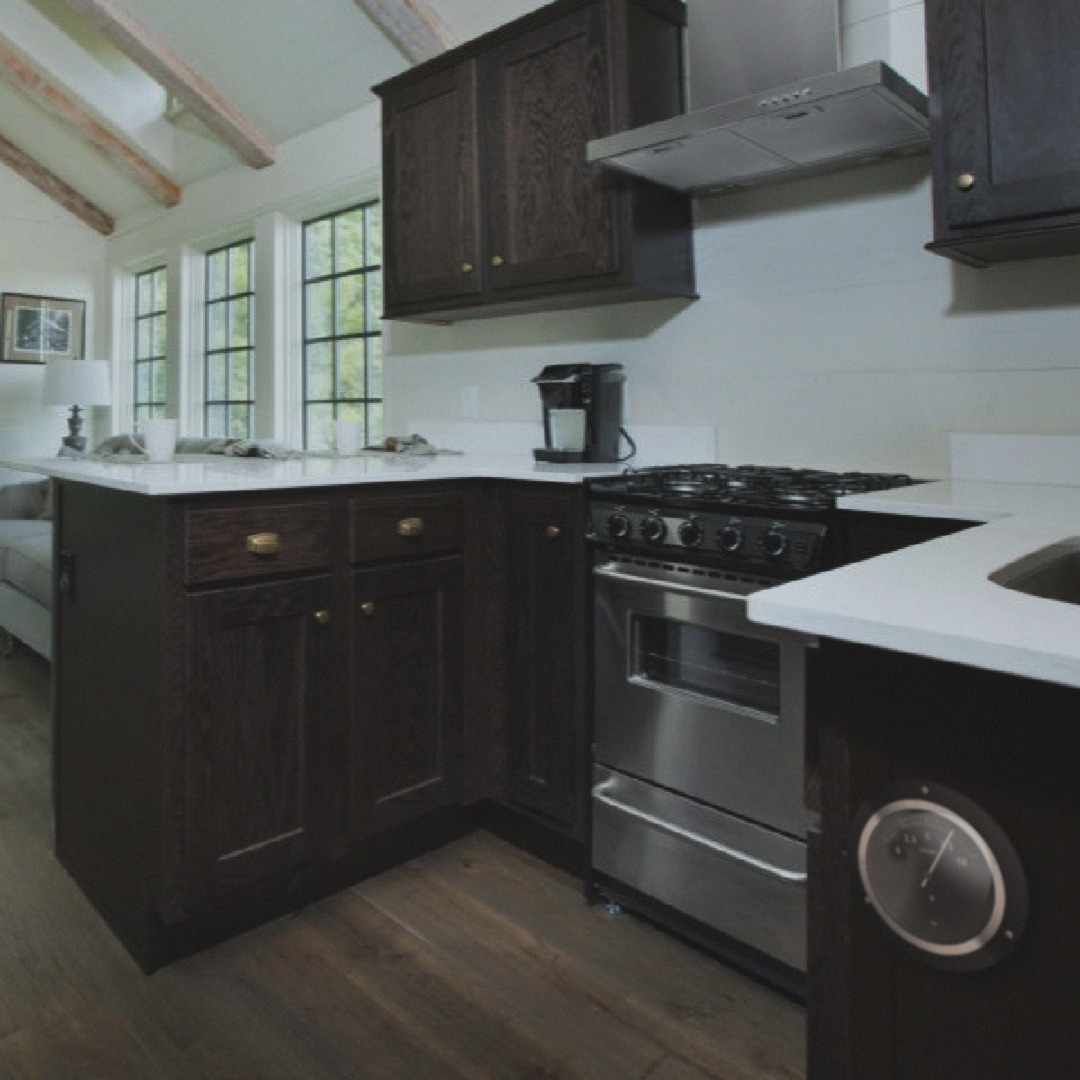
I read 7.5 V
